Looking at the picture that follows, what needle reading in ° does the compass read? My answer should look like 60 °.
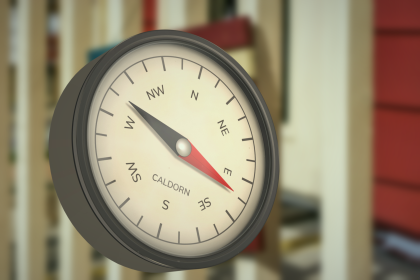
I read 105 °
